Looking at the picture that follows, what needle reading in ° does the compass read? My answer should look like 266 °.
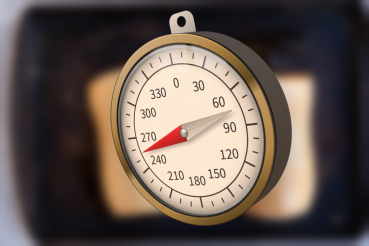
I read 255 °
